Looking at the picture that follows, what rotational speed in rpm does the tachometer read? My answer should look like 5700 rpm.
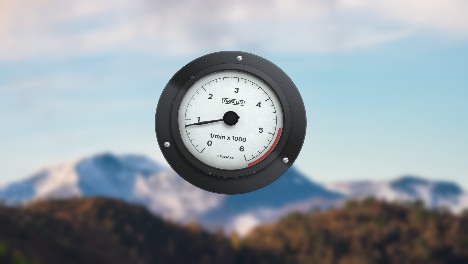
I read 800 rpm
